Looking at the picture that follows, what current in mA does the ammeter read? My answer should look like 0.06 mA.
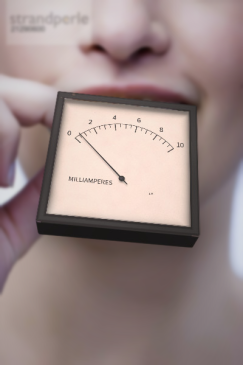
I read 0.5 mA
